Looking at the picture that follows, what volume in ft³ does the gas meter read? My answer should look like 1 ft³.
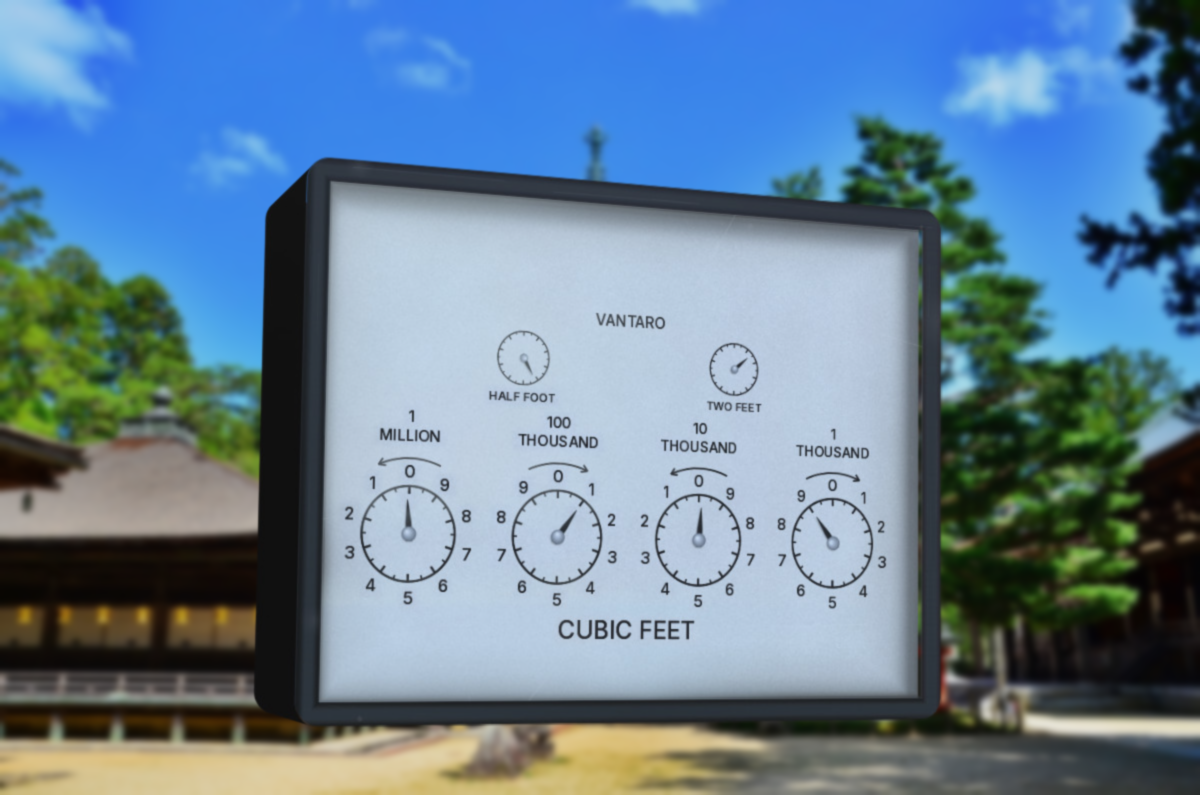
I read 9900 ft³
